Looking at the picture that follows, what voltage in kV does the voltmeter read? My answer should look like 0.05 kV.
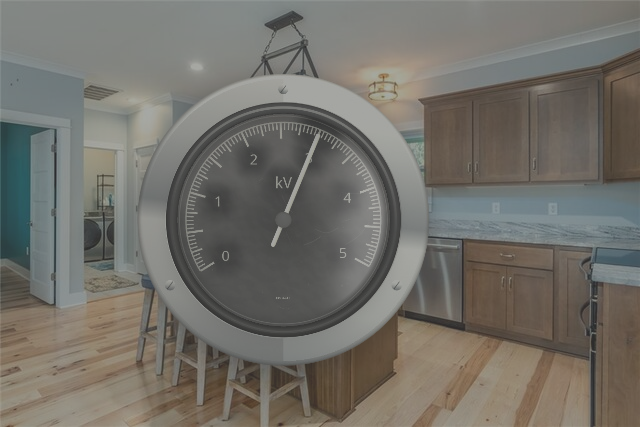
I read 3 kV
